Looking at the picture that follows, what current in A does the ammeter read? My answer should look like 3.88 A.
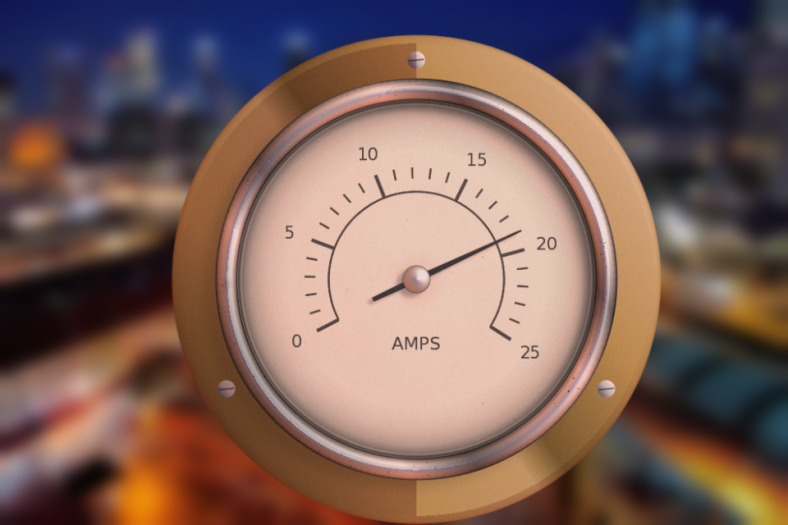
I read 19 A
